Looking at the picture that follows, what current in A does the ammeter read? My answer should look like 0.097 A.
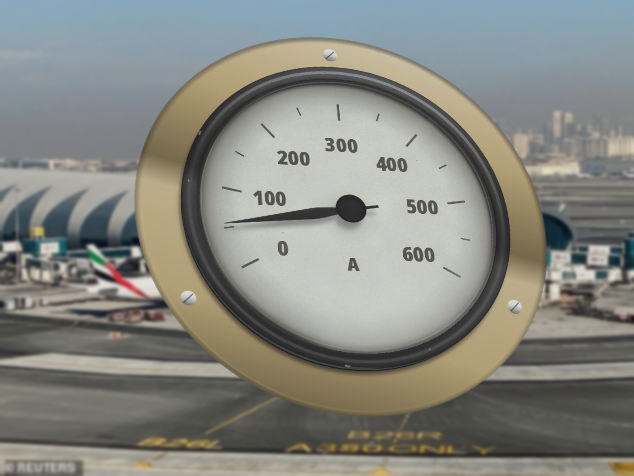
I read 50 A
